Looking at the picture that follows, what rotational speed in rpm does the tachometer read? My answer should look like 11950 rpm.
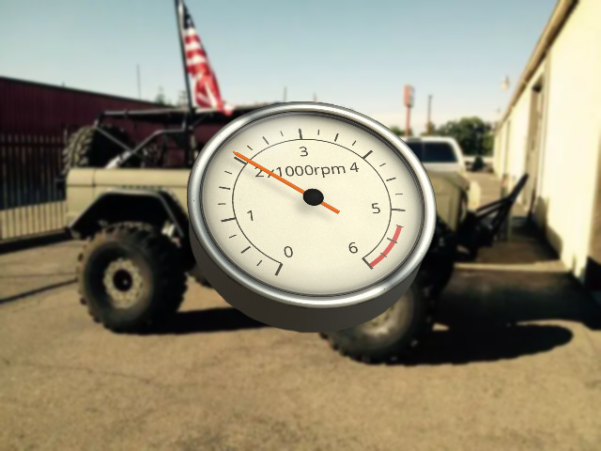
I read 2000 rpm
